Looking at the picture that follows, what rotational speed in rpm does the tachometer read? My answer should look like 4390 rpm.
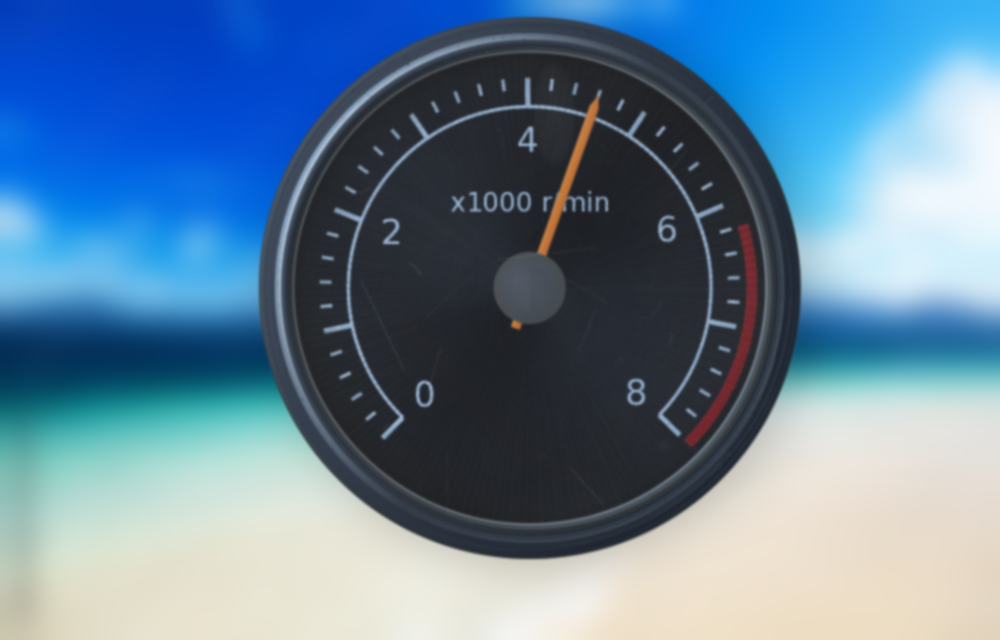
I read 4600 rpm
